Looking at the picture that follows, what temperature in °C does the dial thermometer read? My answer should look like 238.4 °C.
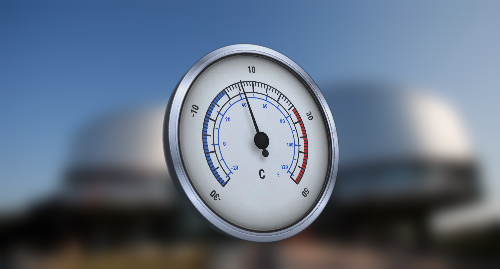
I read 5 °C
